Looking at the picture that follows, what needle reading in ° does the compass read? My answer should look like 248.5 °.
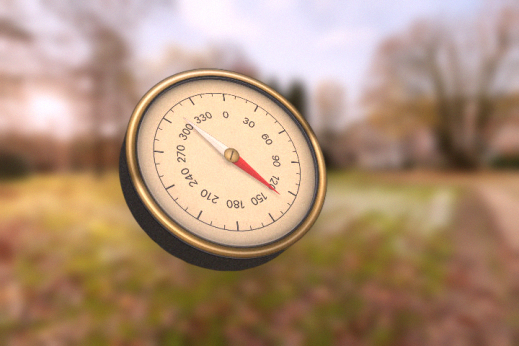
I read 130 °
